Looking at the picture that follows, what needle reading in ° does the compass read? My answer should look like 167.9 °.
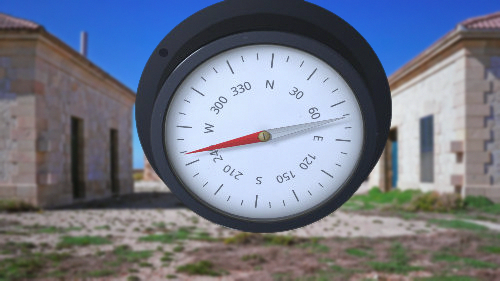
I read 250 °
